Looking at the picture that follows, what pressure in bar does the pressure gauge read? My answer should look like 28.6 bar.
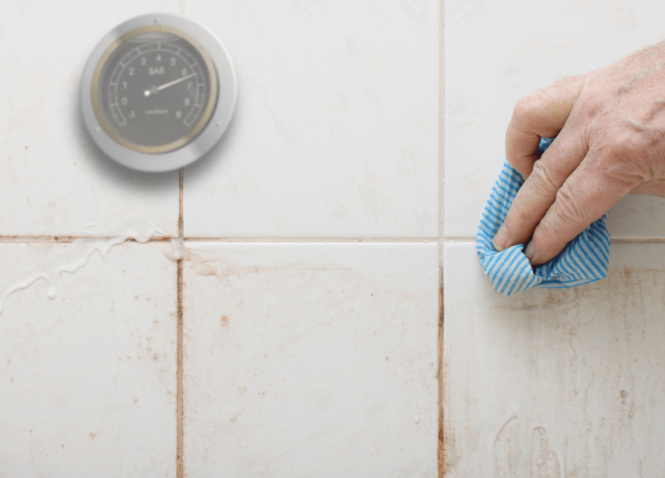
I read 6.5 bar
